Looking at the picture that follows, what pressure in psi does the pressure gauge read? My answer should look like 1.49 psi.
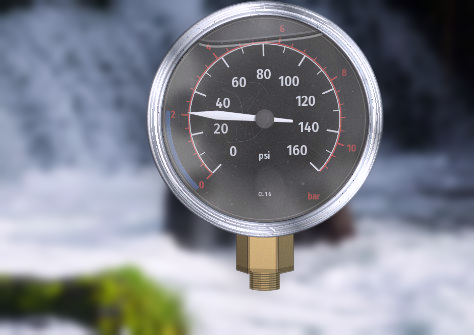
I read 30 psi
